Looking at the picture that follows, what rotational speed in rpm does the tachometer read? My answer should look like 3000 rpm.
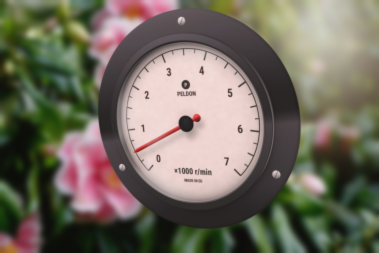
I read 500 rpm
